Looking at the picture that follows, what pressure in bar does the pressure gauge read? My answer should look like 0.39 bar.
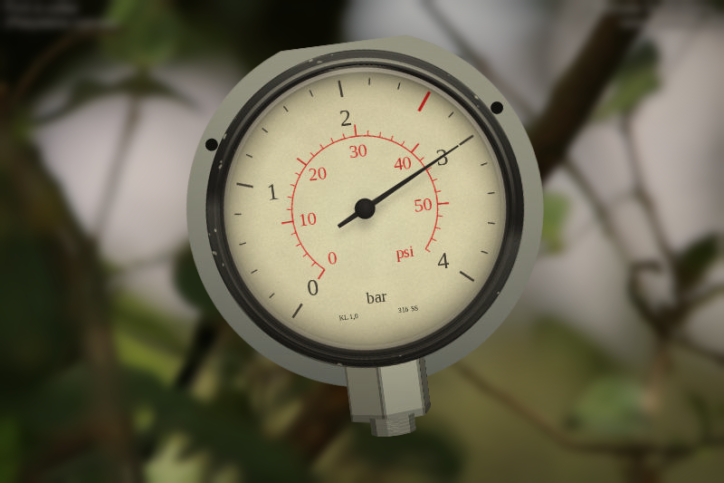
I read 3 bar
